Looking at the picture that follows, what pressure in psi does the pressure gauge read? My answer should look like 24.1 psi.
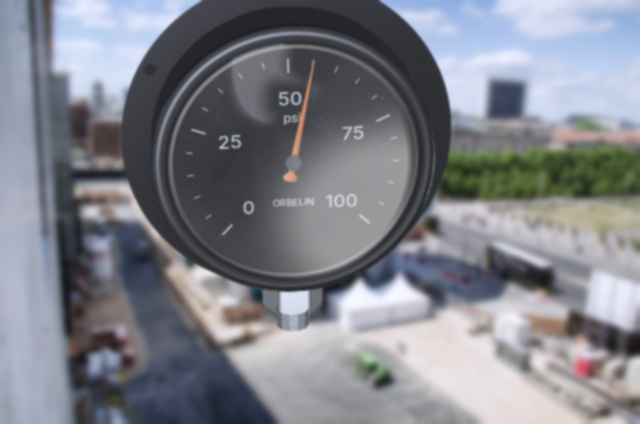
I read 55 psi
